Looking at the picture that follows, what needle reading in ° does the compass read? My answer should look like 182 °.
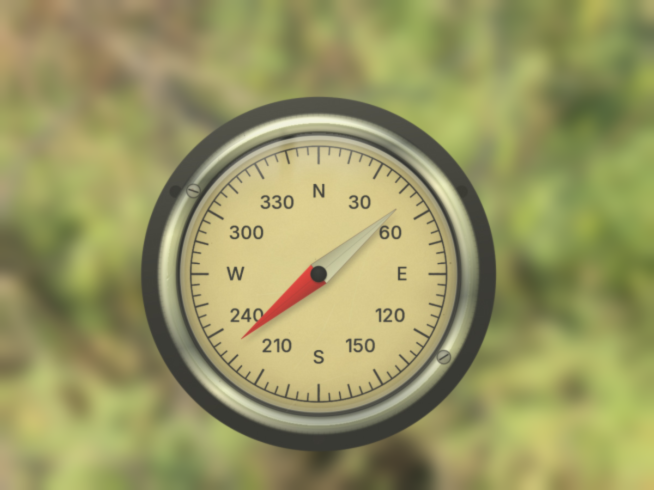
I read 230 °
